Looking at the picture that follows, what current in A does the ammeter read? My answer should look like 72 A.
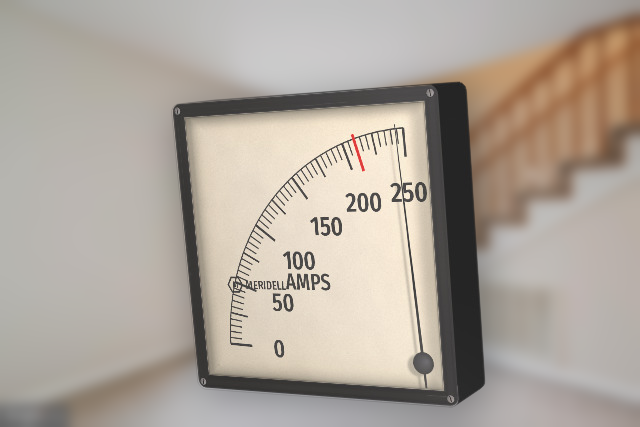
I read 245 A
